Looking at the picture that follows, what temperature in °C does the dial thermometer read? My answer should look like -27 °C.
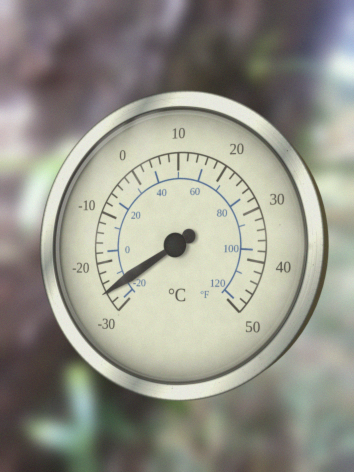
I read -26 °C
